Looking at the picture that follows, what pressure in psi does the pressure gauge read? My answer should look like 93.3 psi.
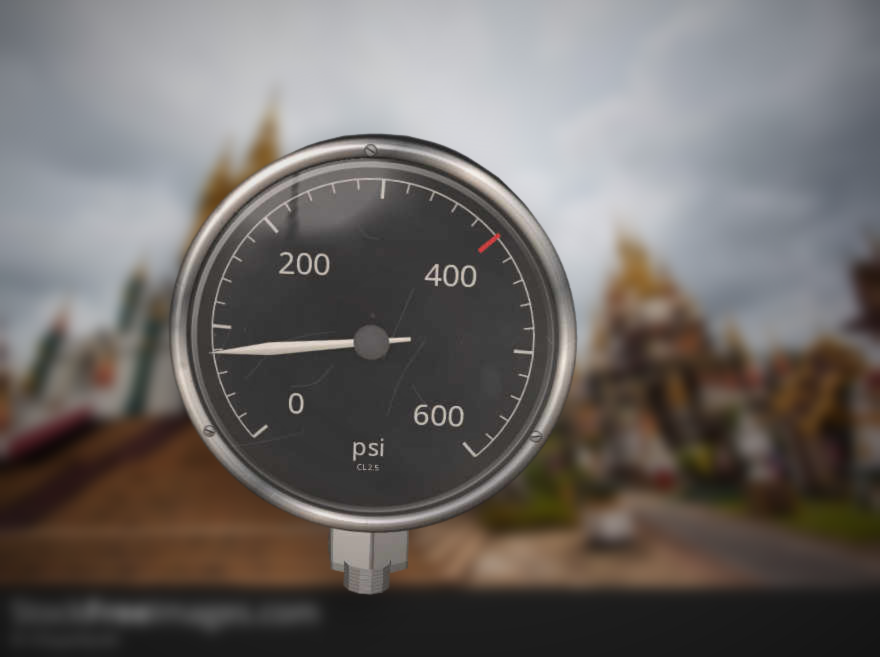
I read 80 psi
